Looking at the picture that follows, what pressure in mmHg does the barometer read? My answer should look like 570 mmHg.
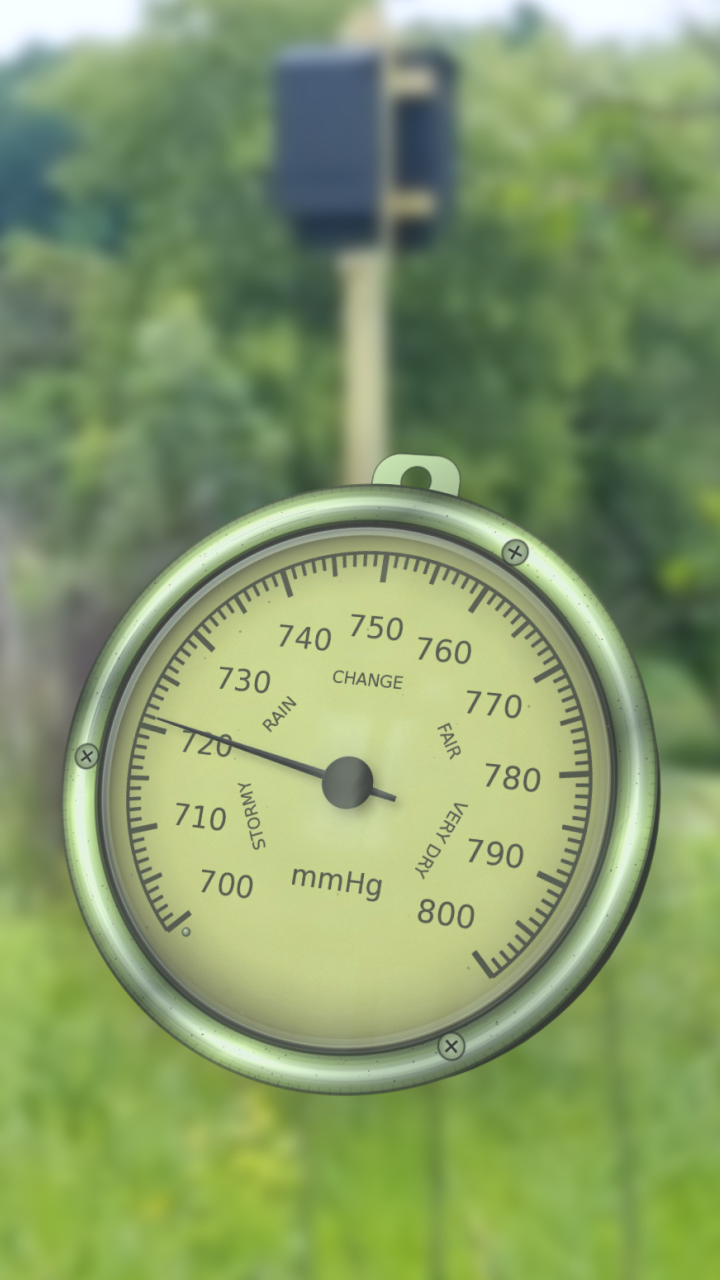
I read 721 mmHg
